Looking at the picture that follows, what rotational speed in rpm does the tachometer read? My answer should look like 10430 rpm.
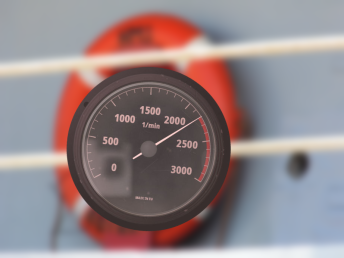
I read 2200 rpm
